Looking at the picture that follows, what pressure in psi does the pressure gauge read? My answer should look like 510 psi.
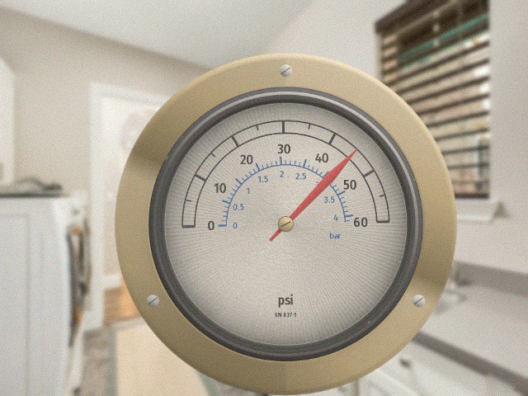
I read 45 psi
